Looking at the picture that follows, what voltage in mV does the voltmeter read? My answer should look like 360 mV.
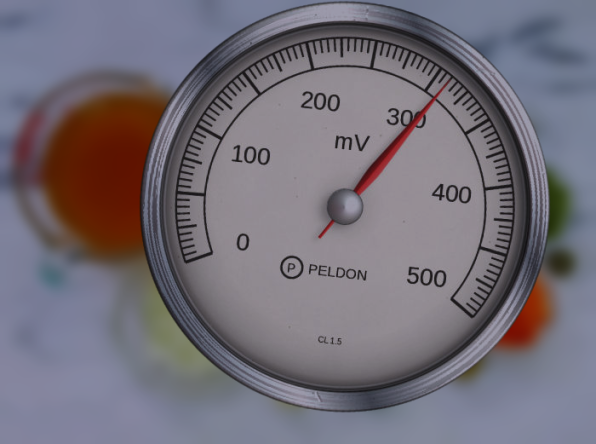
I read 310 mV
